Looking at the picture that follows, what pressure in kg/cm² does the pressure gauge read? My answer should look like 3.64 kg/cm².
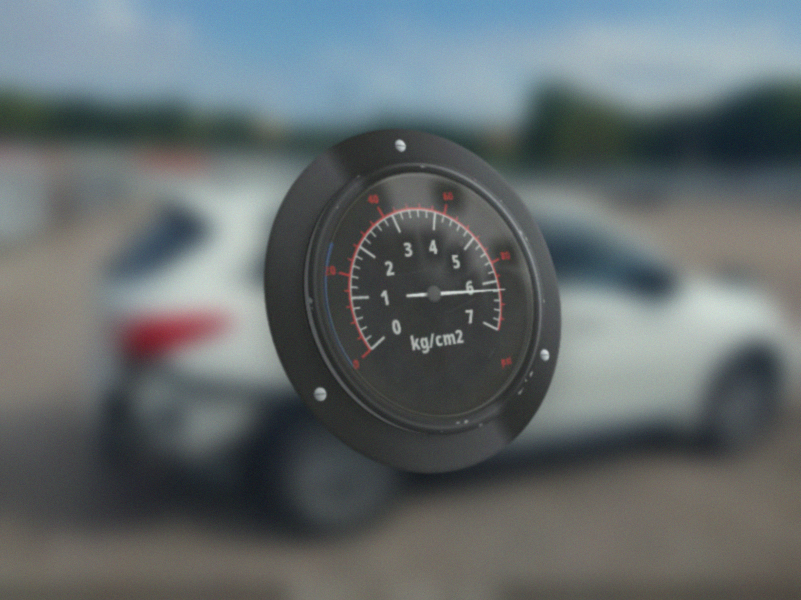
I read 6.2 kg/cm²
